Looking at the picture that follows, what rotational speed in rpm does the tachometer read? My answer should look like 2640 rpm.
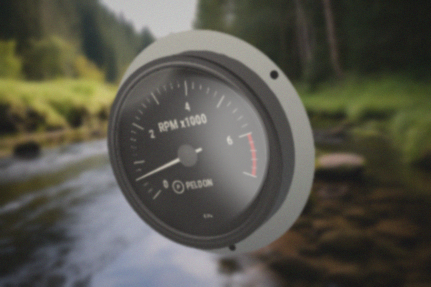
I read 600 rpm
